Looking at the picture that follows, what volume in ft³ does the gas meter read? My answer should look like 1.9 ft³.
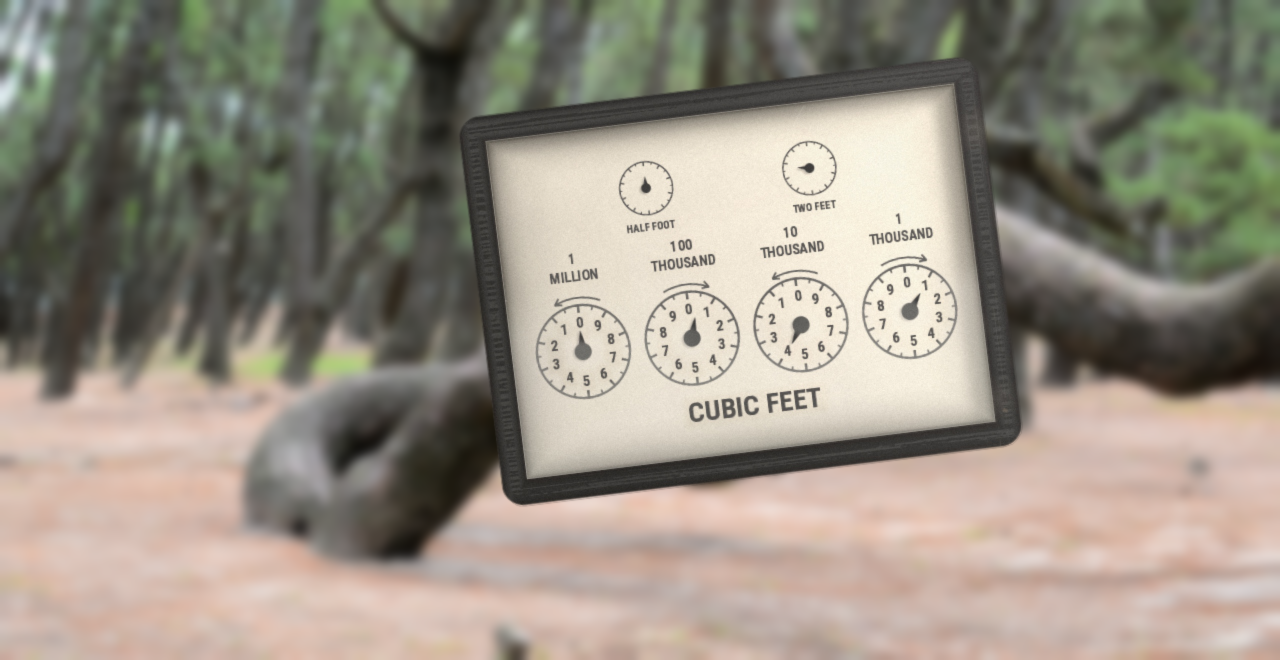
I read 4100 ft³
